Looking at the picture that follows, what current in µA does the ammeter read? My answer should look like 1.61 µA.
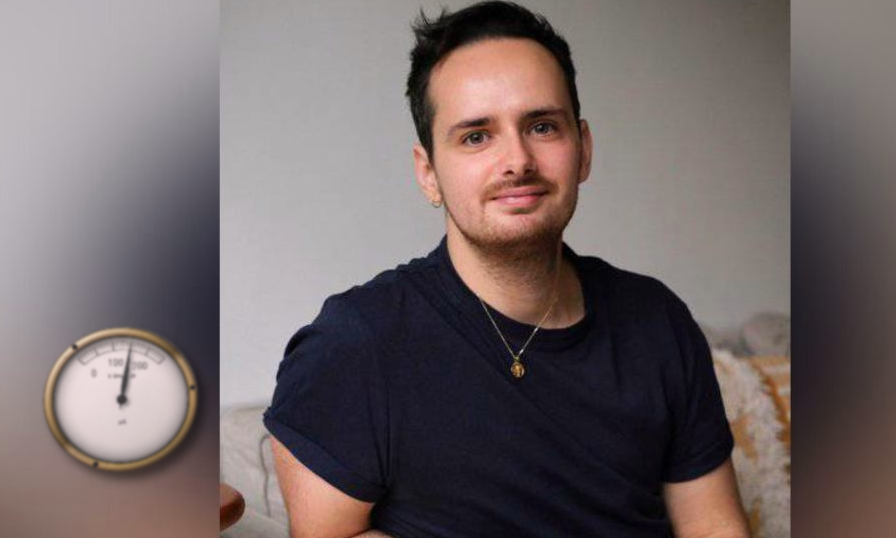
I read 150 µA
